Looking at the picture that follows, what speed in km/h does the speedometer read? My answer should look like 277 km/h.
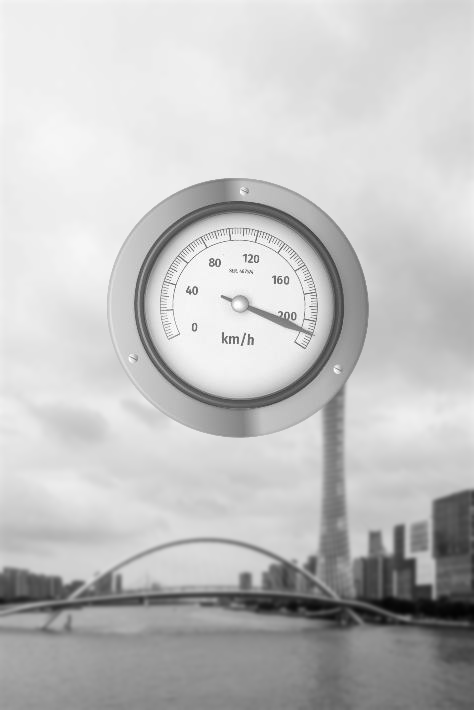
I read 210 km/h
